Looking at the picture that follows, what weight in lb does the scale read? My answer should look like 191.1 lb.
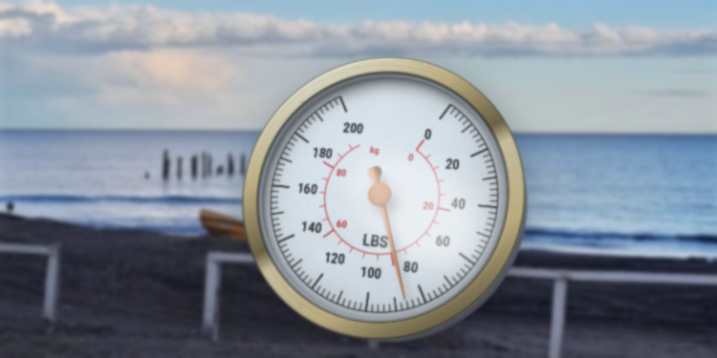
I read 86 lb
